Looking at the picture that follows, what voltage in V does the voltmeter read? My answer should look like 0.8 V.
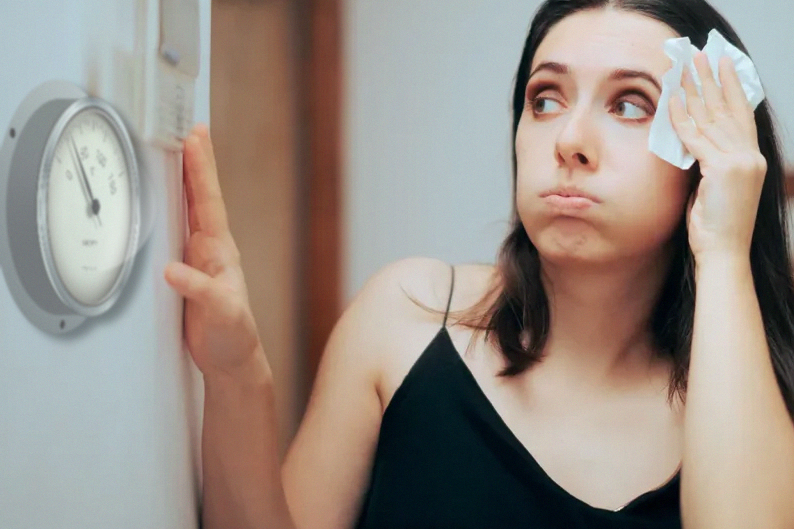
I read 25 V
